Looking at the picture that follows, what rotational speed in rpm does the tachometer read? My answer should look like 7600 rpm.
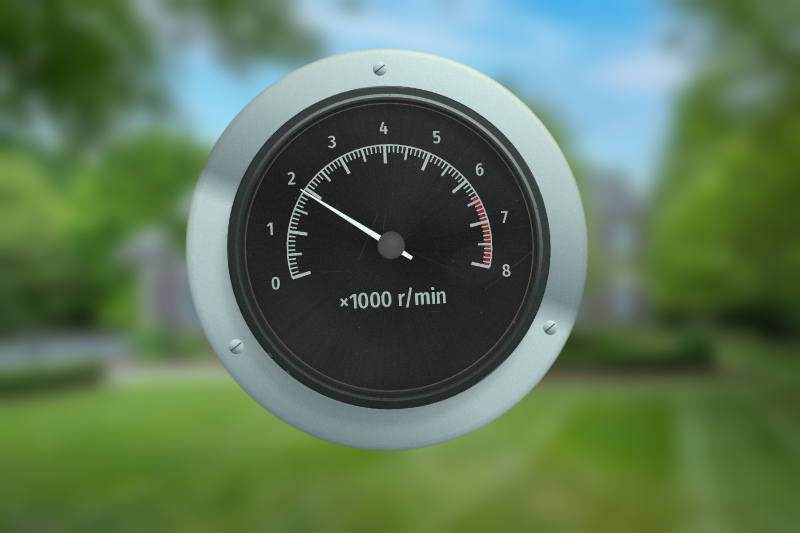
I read 1900 rpm
